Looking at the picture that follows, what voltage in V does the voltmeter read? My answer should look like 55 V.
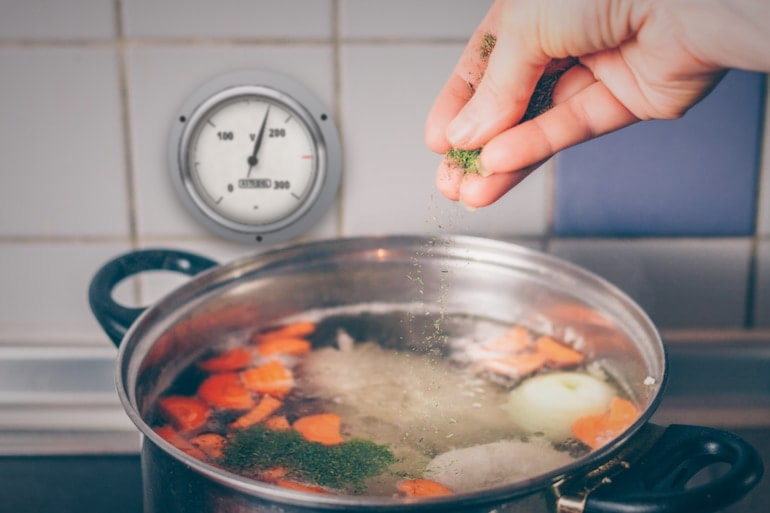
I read 175 V
